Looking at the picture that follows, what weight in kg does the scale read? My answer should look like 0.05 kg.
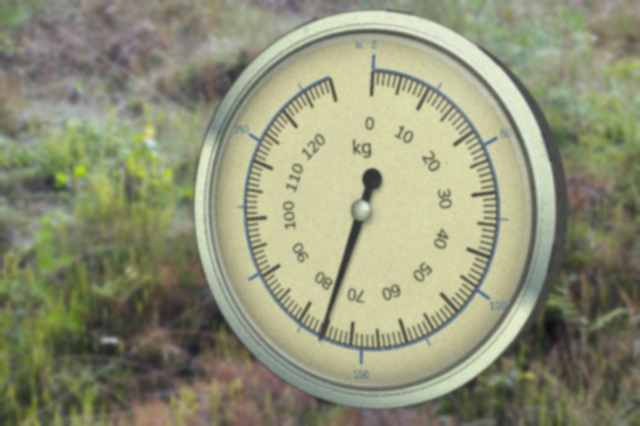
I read 75 kg
